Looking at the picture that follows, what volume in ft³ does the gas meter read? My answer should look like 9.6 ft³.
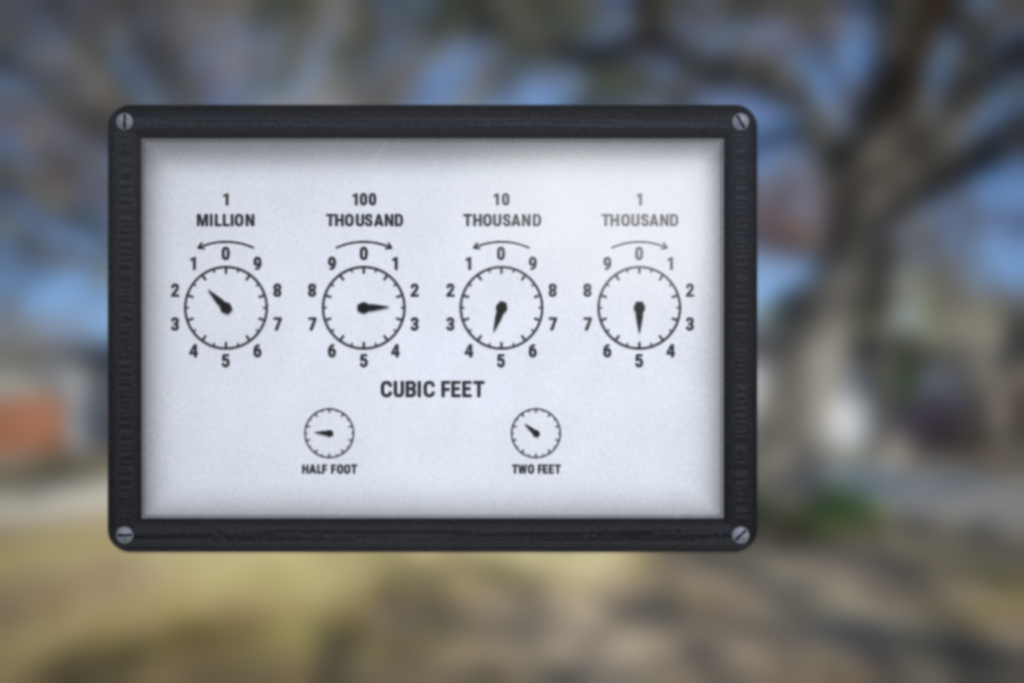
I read 124500 ft³
